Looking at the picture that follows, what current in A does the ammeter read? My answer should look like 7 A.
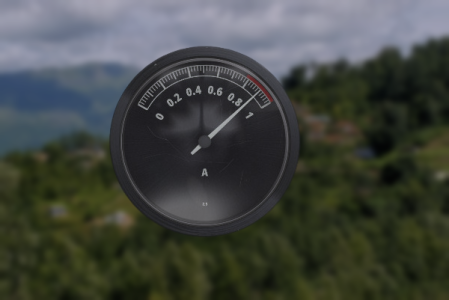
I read 0.9 A
